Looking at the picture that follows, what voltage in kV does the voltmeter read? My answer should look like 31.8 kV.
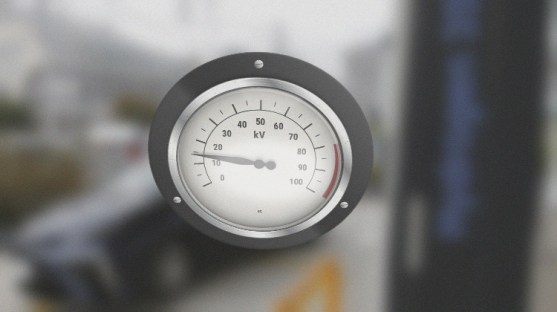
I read 15 kV
